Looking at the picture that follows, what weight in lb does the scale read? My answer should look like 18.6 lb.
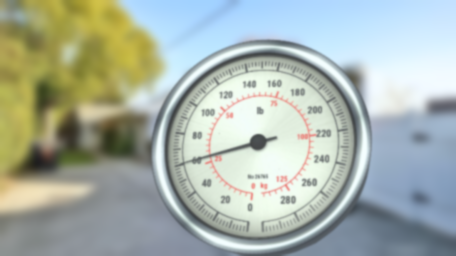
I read 60 lb
